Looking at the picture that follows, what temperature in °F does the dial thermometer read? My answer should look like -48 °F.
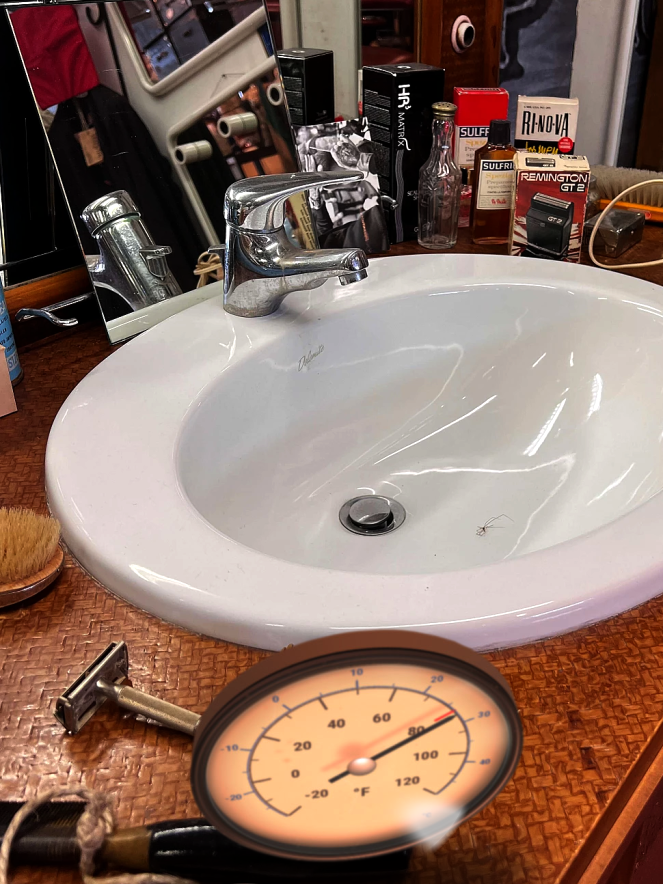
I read 80 °F
